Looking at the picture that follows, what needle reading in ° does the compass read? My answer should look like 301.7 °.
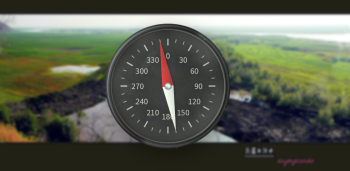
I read 350 °
